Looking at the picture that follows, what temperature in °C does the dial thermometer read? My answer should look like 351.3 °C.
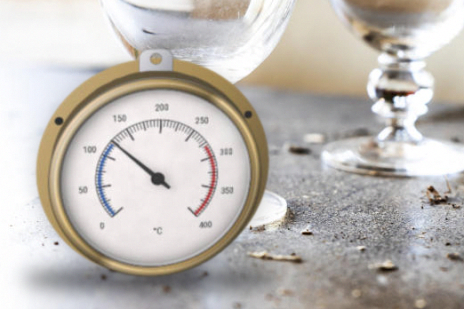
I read 125 °C
